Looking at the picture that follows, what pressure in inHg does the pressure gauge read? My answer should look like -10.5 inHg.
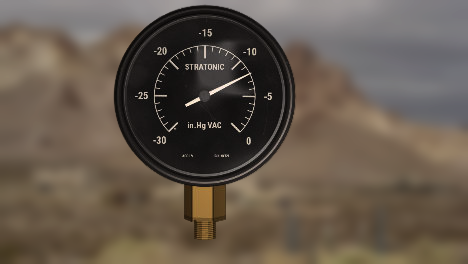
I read -8 inHg
